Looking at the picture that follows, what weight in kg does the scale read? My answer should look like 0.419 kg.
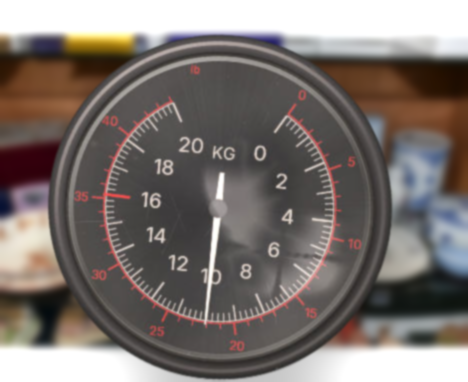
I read 10 kg
